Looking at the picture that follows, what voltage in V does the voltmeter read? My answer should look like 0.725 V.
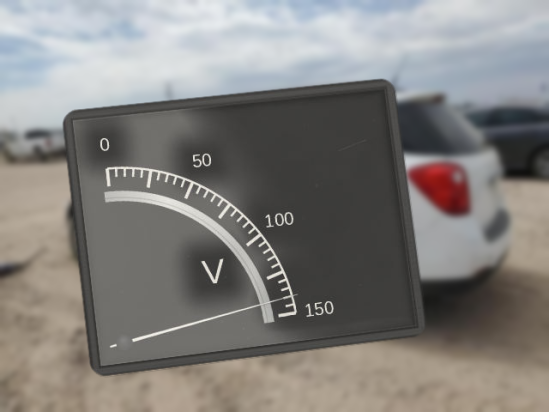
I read 140 V
